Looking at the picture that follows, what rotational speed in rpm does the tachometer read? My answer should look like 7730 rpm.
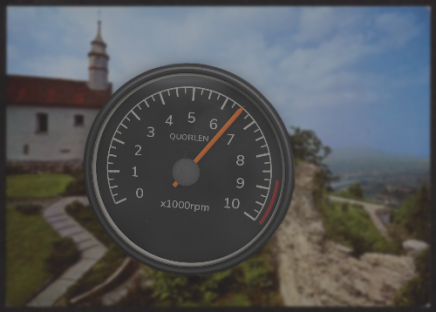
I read 6500 rpm
